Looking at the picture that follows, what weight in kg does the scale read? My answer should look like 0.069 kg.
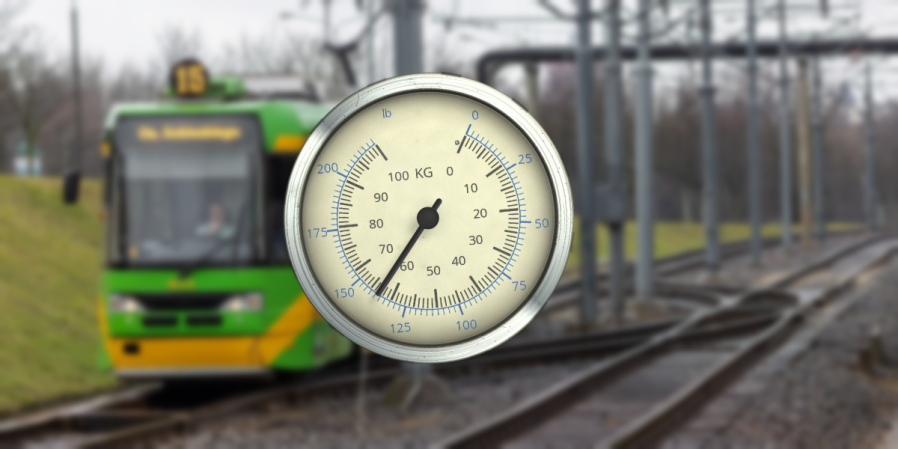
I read 63 kg
